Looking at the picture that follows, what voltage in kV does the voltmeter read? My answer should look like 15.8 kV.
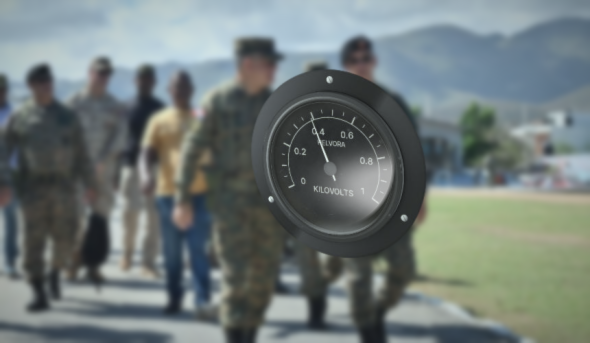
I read 0.4 kV
